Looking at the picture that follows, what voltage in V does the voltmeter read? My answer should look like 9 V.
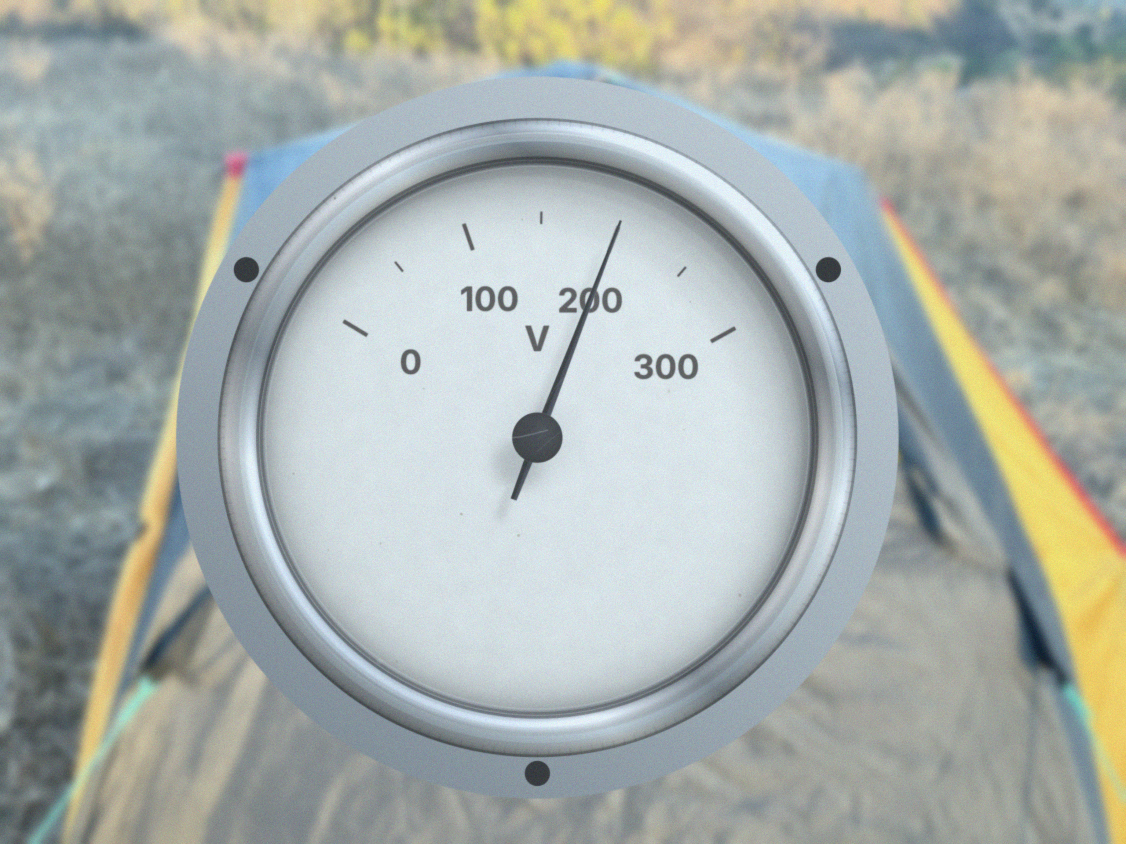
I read 200 V
